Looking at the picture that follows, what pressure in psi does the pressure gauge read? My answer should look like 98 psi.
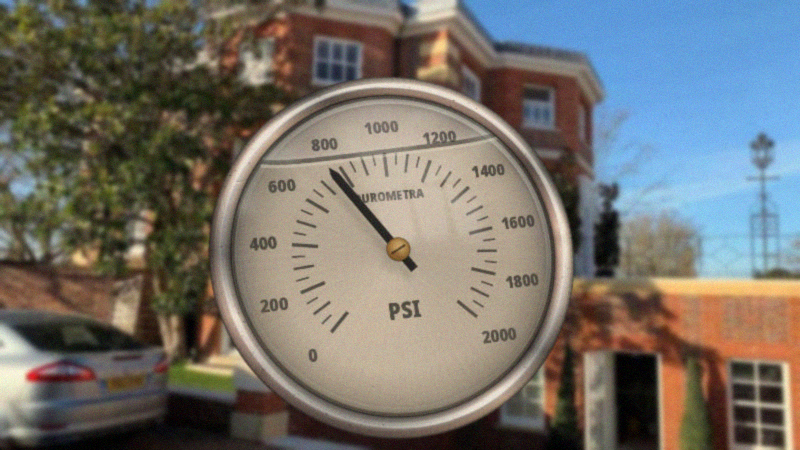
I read 750 psi
